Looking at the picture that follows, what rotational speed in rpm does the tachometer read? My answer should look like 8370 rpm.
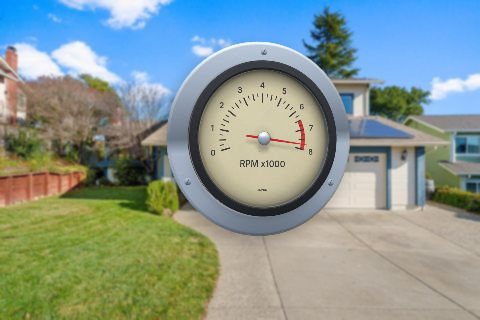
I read 7750 rpm
